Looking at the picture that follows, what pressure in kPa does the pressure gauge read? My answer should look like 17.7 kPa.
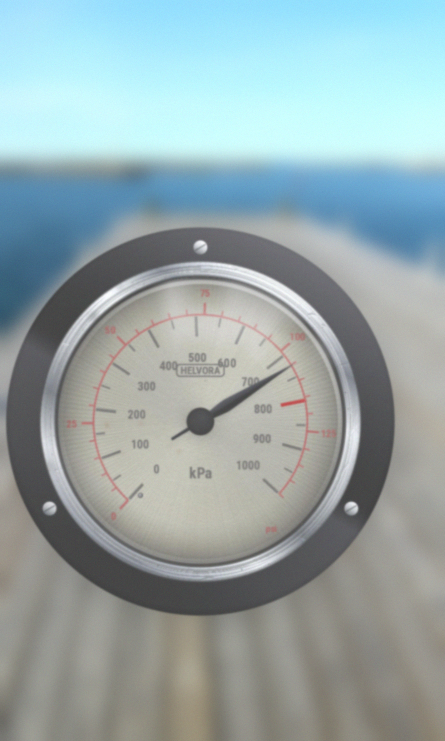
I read 725 kPa
